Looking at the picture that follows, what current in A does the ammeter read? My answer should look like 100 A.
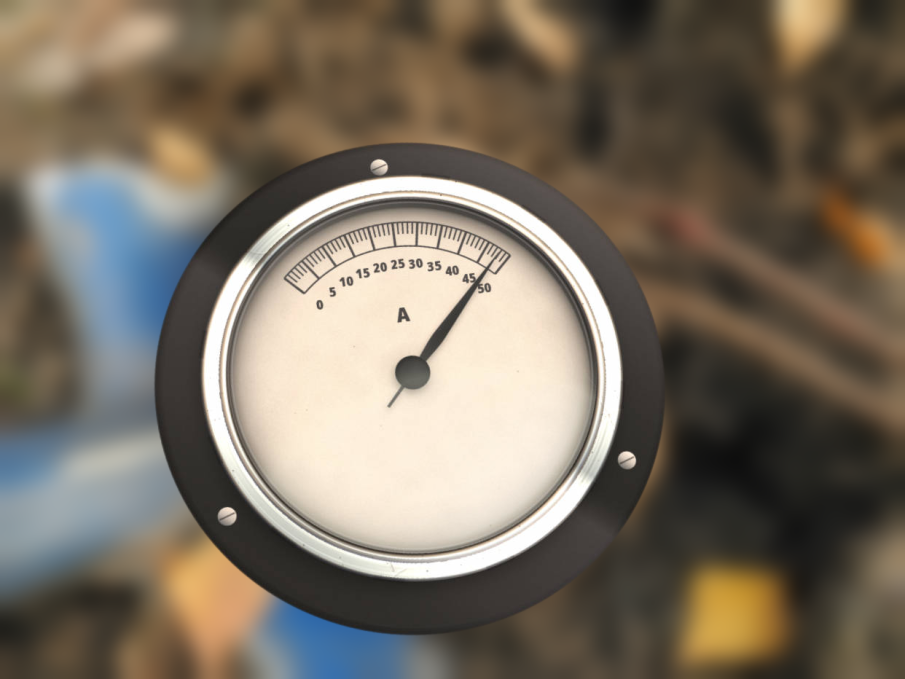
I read 48 A
